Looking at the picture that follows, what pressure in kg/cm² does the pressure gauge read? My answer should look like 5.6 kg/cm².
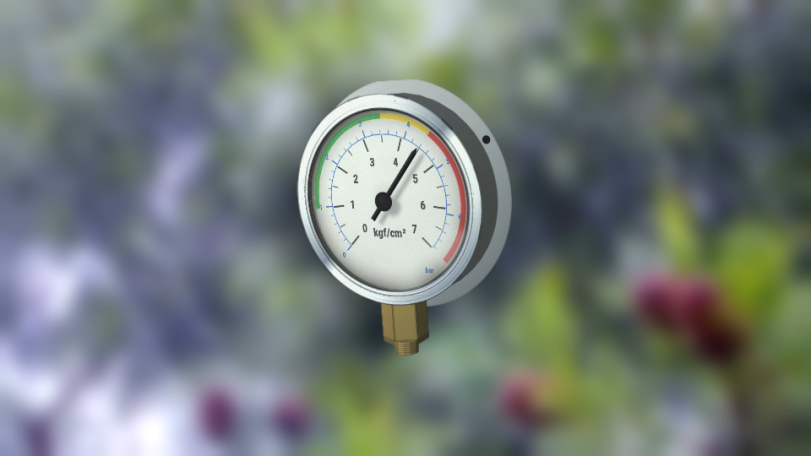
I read 4.5 kg/cm²
